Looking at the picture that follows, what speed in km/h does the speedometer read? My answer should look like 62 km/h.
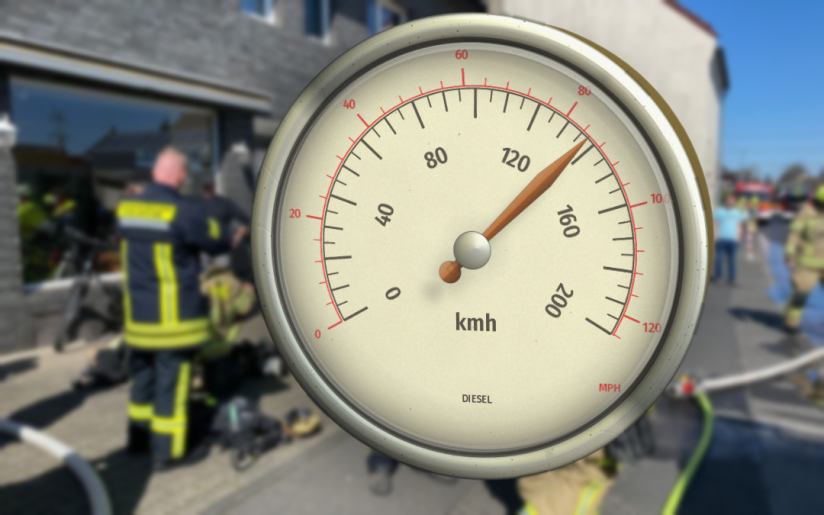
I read 137.5 km/h
